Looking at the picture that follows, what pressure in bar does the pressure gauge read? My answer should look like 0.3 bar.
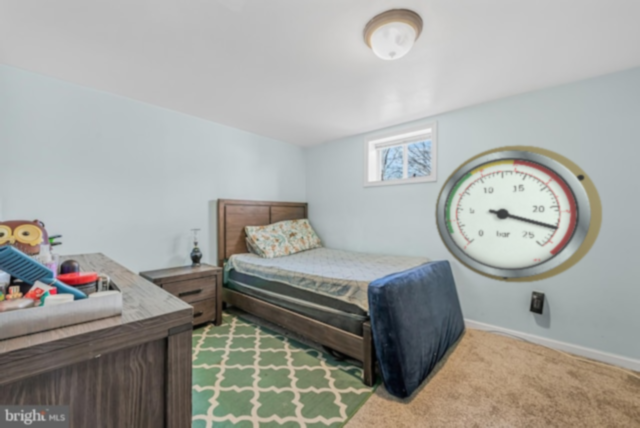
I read 22.5 bar
